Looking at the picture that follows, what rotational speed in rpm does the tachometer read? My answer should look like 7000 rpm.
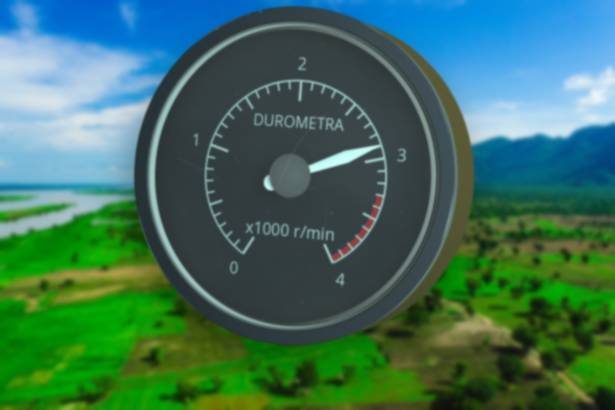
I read 2900 rpm
